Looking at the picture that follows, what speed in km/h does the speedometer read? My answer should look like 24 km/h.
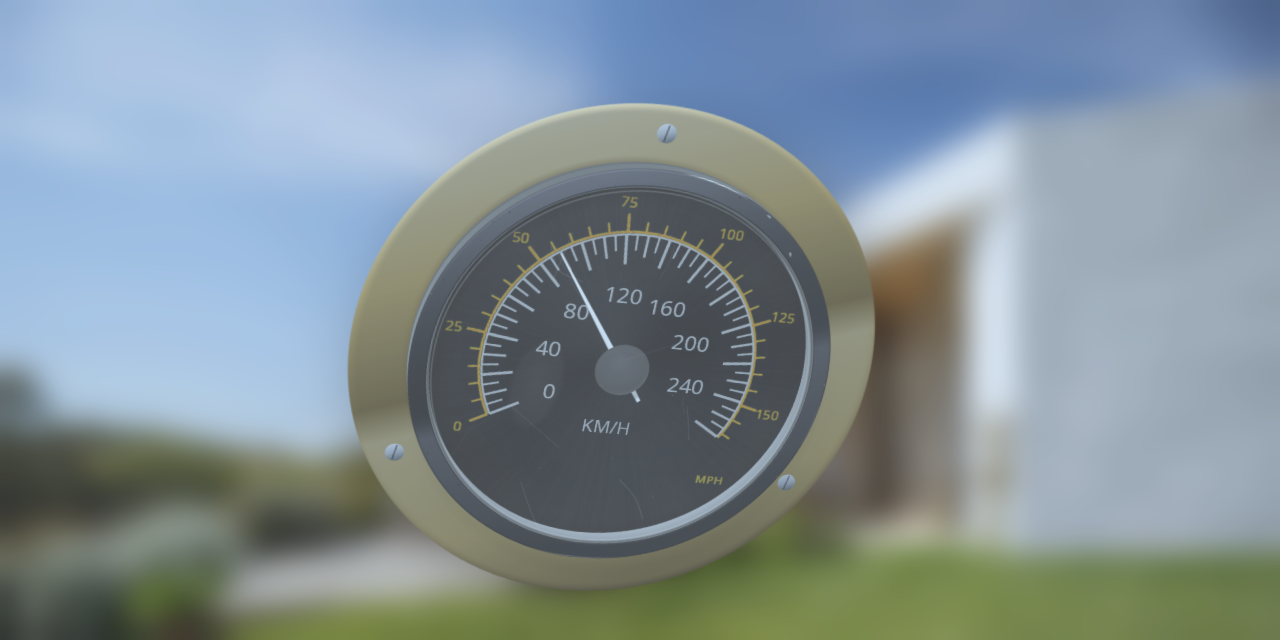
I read 90 km/h
